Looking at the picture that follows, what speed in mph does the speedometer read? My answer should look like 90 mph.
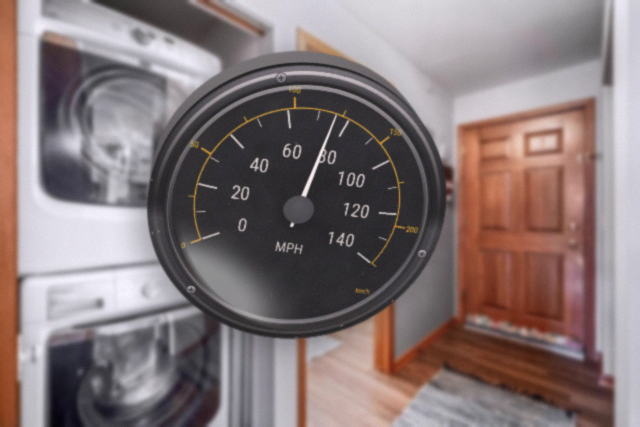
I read 75 mph
